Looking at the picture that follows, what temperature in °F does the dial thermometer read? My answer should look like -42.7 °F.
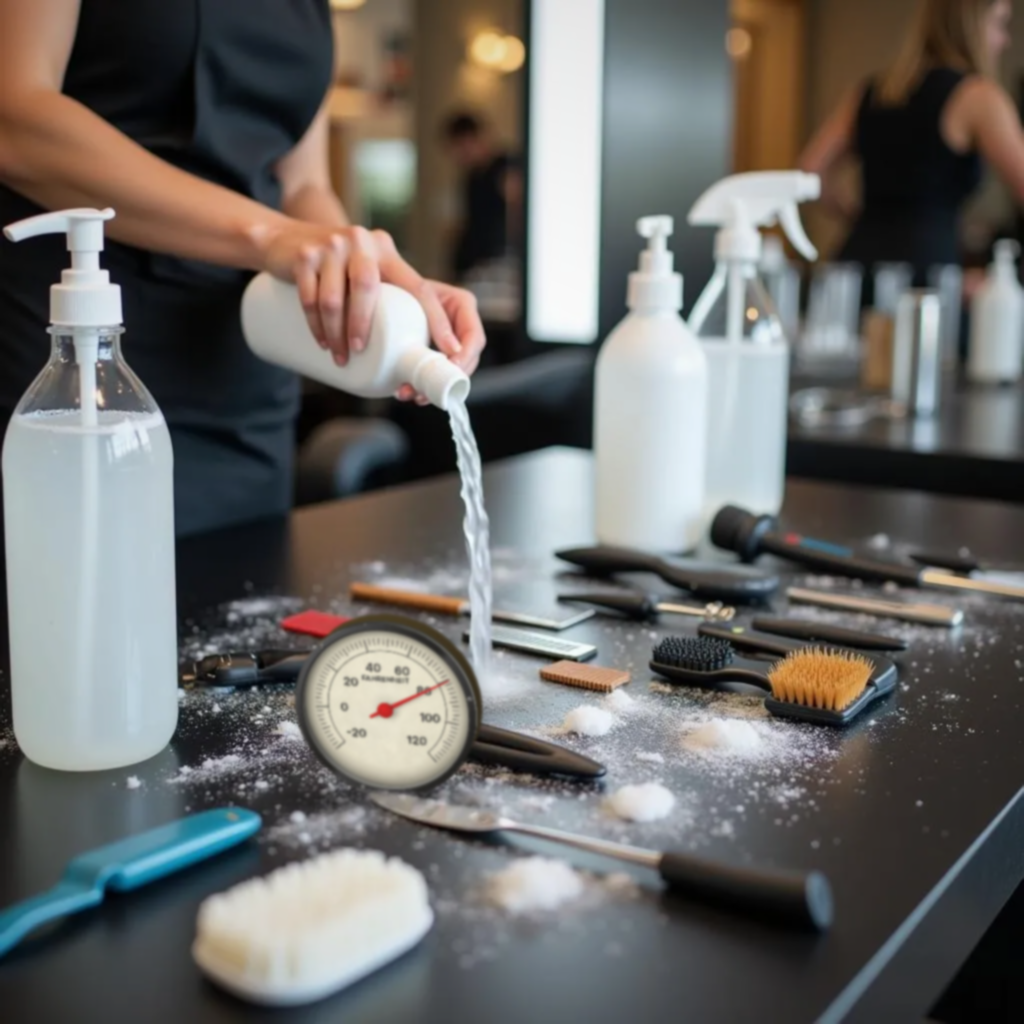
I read 80 °F
